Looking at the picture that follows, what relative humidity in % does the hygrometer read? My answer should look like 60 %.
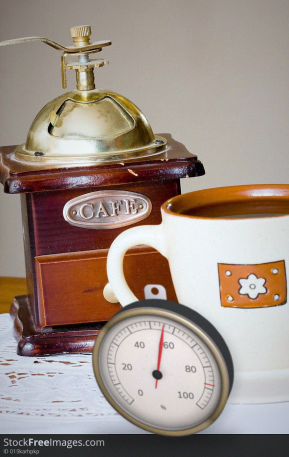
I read 56 %
